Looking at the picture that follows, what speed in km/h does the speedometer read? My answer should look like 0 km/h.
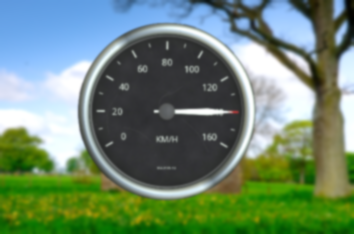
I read 140 km/h
